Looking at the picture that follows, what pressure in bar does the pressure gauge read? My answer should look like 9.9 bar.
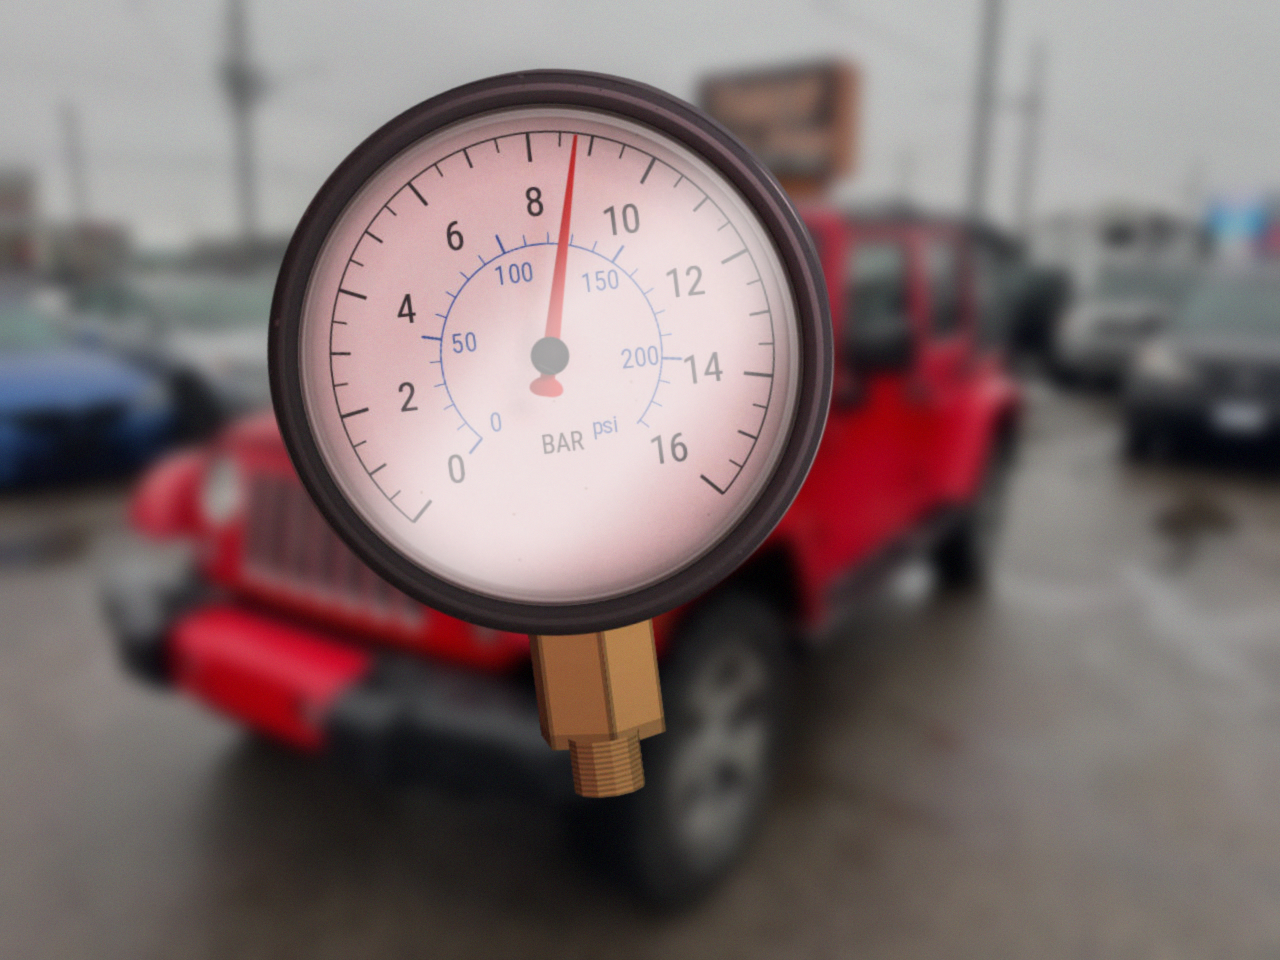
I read 8.75 bar
